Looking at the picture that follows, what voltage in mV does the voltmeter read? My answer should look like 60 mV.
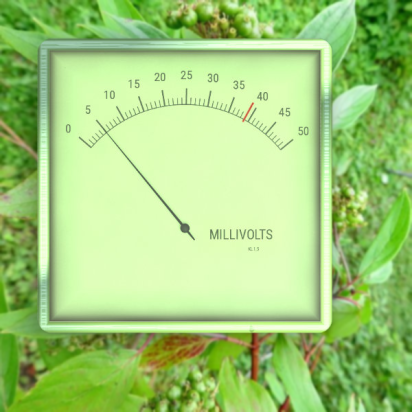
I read 5 mV
